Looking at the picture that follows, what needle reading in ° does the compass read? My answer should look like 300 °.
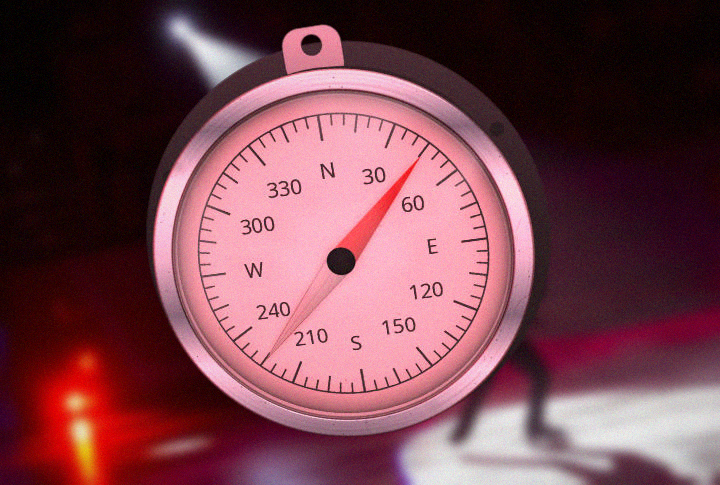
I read 45 °
